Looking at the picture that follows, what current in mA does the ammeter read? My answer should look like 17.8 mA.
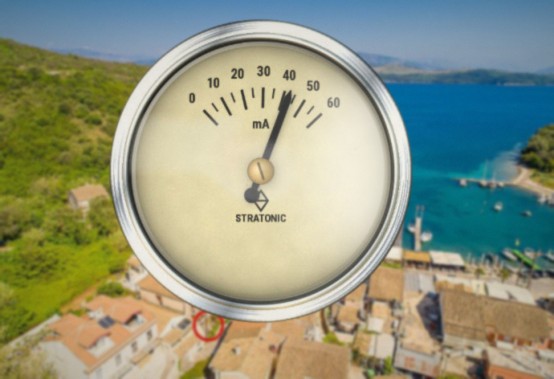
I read 42.5 mA
